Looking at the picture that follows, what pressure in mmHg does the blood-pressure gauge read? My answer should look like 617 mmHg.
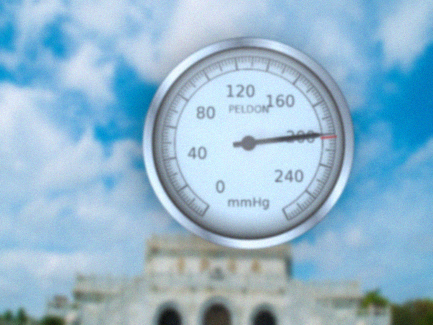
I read 200 mmHg
